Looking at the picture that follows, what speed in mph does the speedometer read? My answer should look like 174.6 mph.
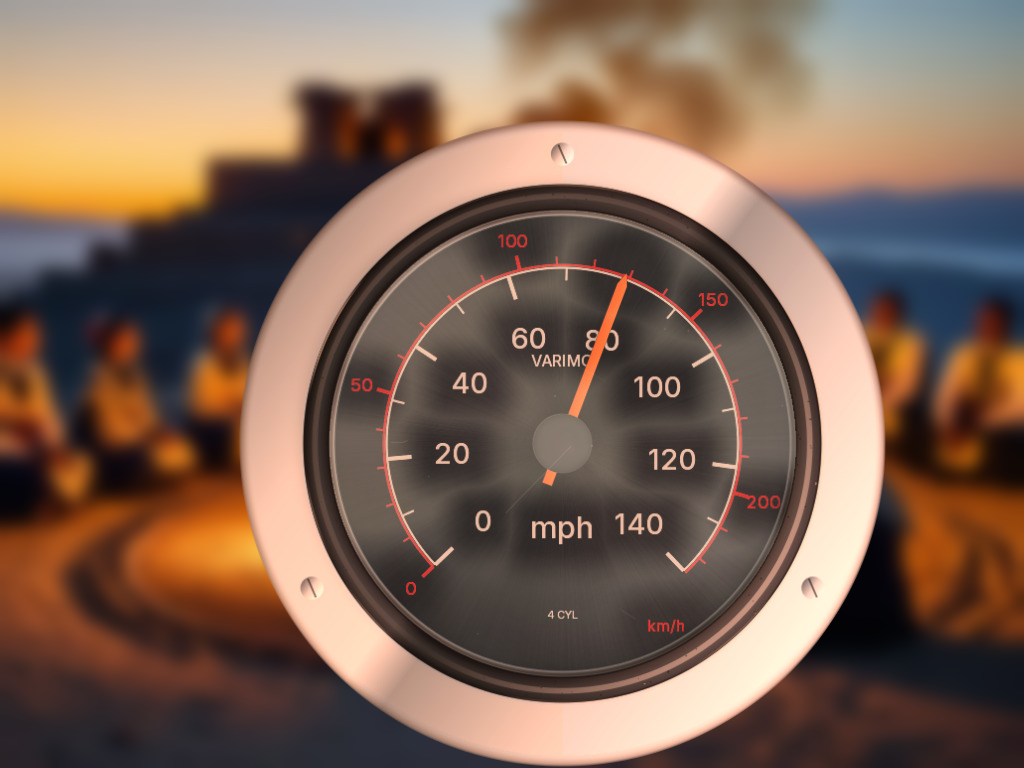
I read 80 mph
